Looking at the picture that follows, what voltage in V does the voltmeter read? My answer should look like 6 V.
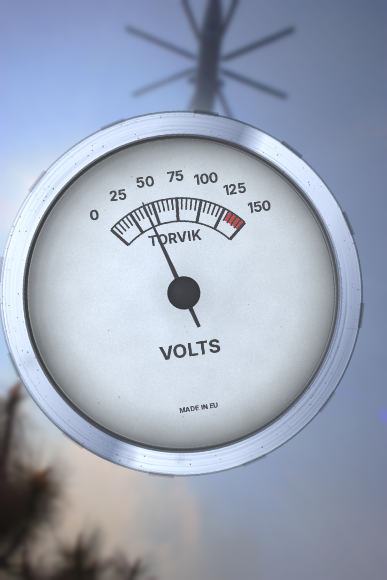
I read 40 V
